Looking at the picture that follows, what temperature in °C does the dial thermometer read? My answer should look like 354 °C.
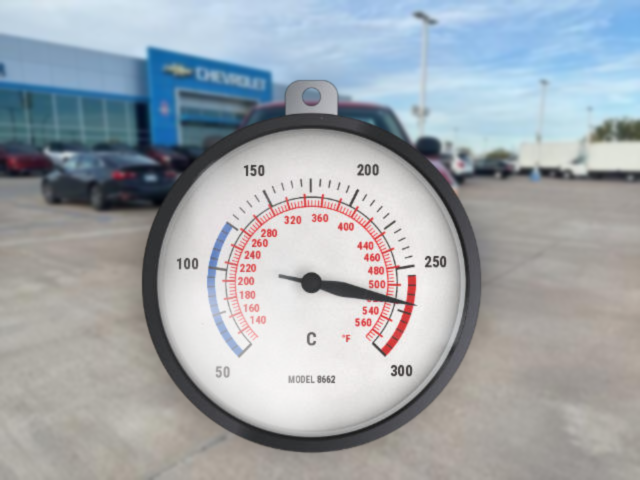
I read 270 °C
